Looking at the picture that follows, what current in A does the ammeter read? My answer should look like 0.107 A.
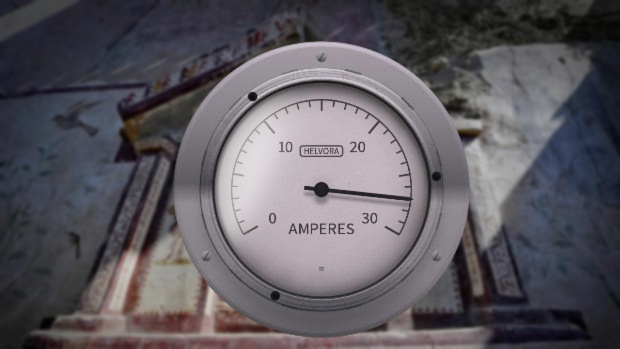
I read 27 A
